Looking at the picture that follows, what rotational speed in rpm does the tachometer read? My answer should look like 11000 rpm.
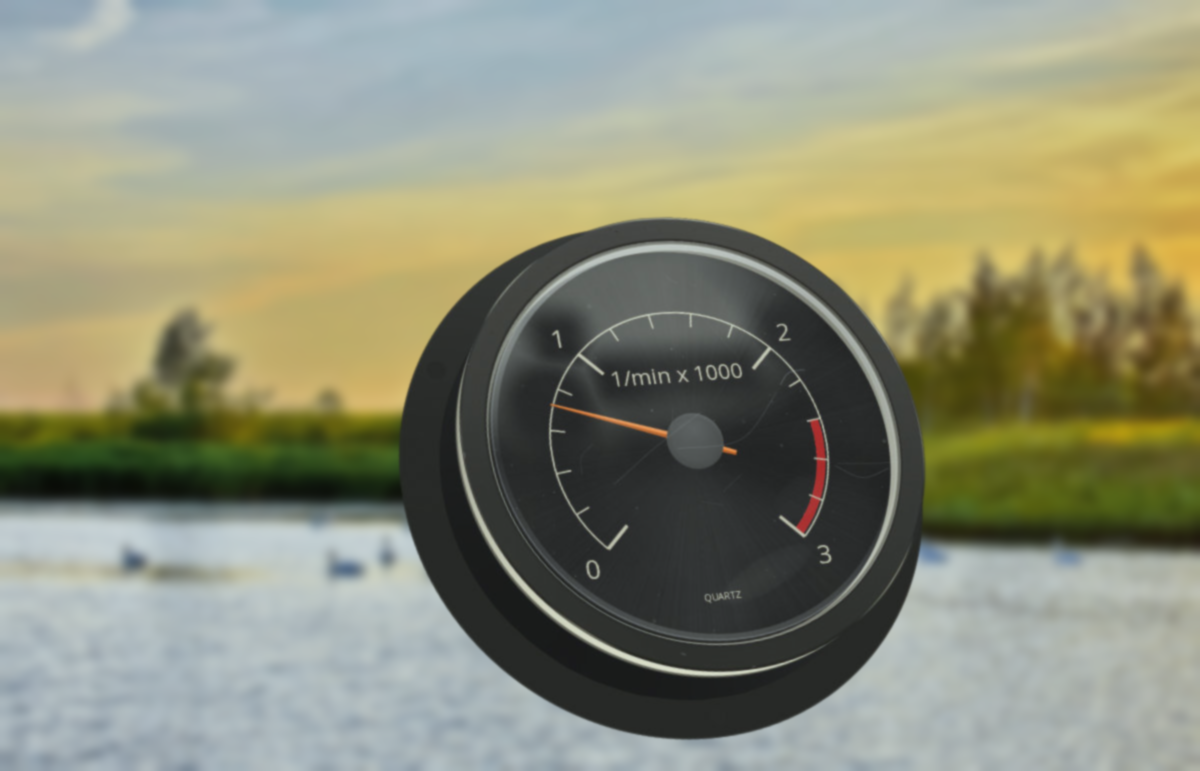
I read 700 rpm
